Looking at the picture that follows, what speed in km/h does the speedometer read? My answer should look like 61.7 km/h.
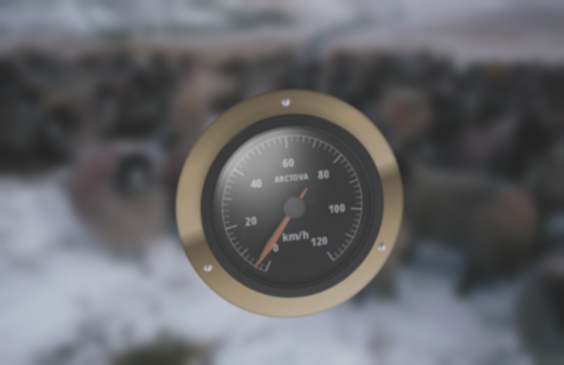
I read 4 km/h
